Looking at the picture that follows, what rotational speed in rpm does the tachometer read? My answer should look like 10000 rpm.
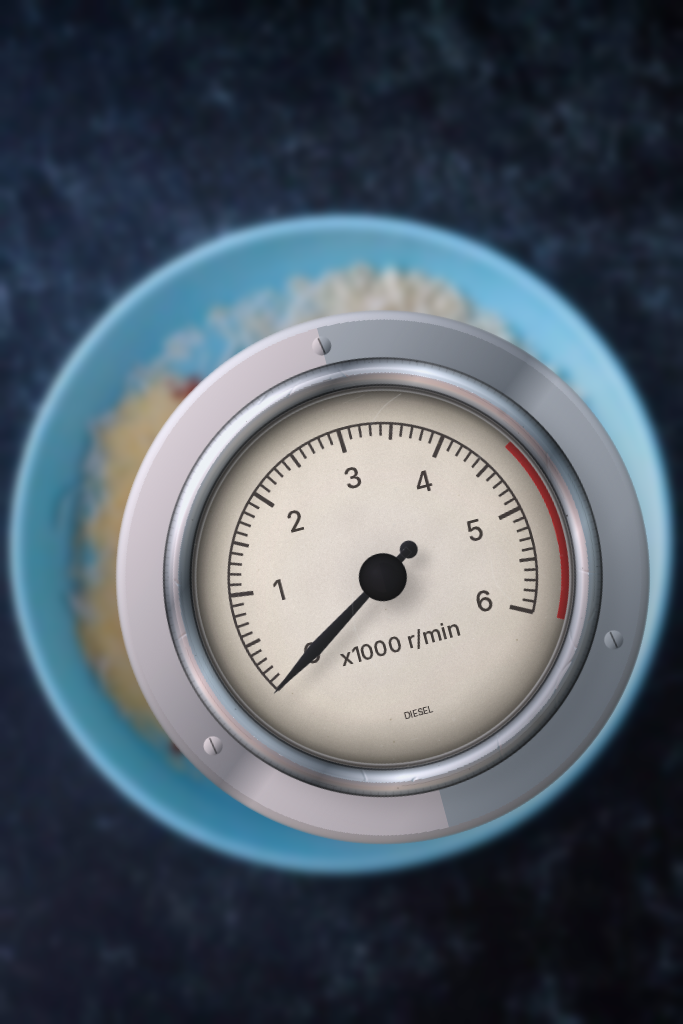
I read 0 rpm
